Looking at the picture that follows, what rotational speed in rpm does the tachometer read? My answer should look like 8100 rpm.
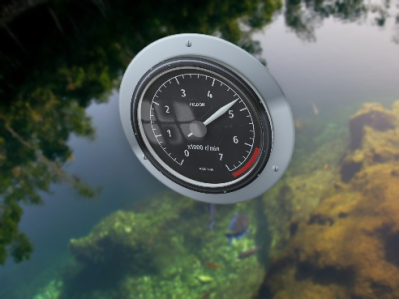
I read 4700 rpm
